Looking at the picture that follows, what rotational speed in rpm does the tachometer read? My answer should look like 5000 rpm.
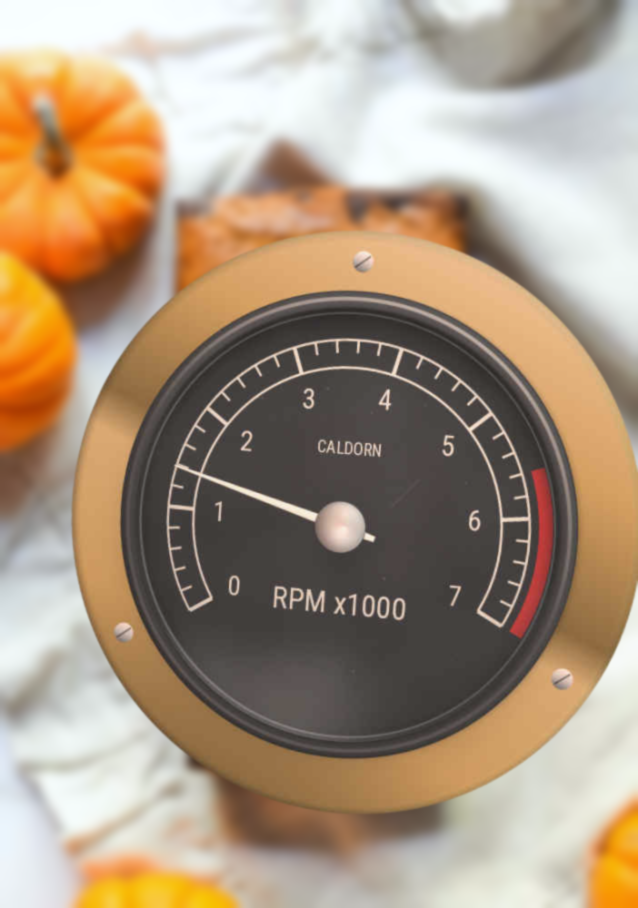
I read 1400 rpm
